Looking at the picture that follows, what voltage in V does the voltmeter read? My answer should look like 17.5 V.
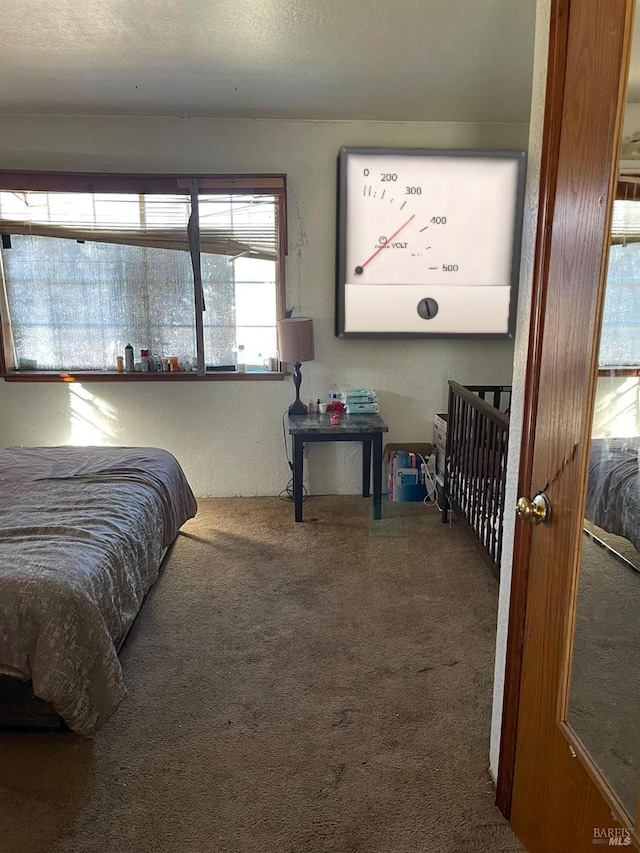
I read 350 V
